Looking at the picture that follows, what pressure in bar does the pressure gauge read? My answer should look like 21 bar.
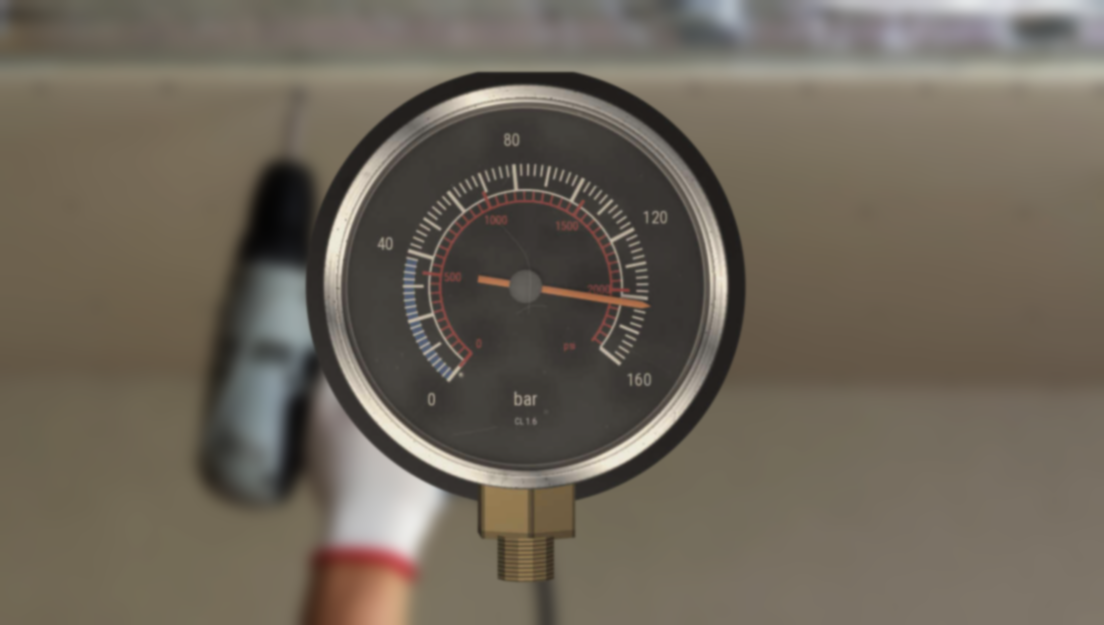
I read 142 bar
